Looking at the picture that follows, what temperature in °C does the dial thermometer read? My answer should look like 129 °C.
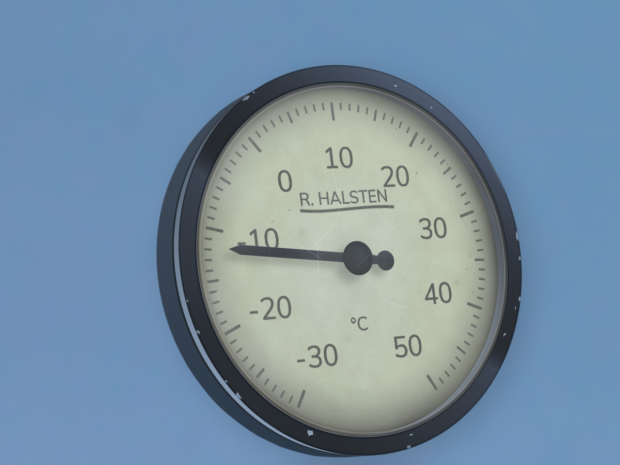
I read -12 °C
